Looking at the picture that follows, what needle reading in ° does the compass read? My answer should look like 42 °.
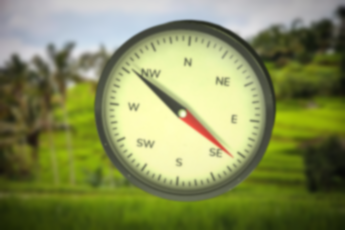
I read 125 °
